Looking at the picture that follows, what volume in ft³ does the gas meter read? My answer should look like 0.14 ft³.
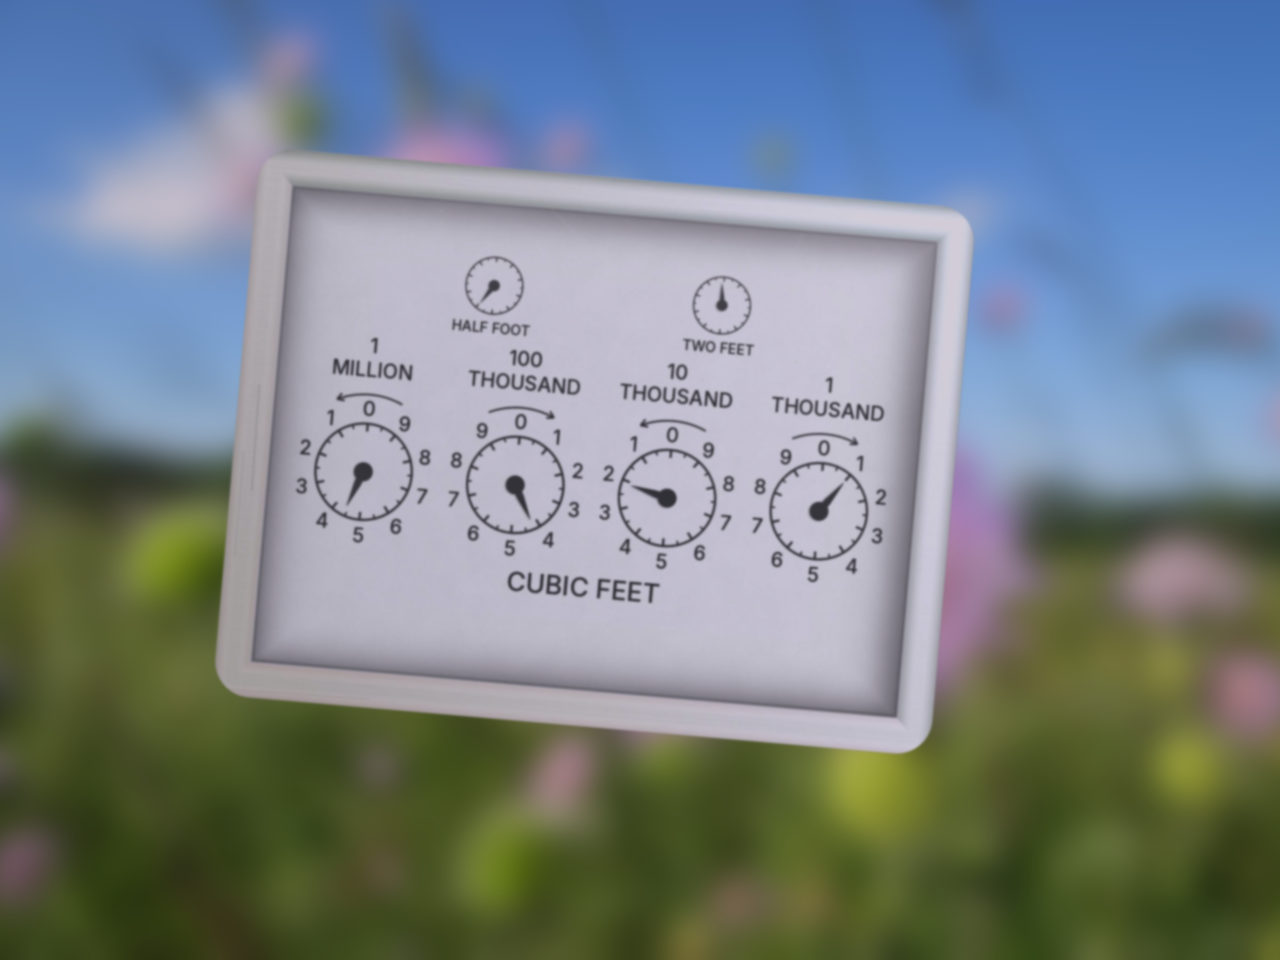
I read 442100 ft³
